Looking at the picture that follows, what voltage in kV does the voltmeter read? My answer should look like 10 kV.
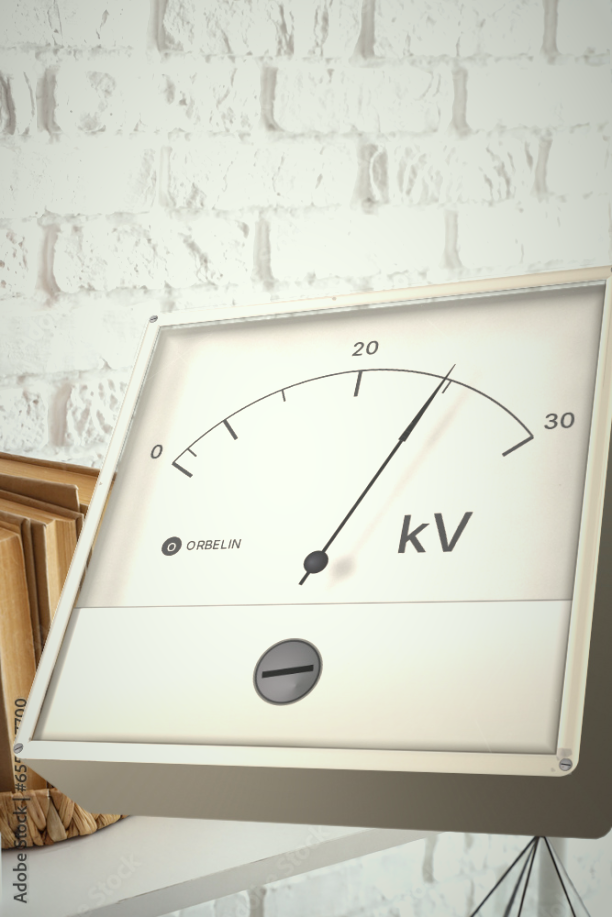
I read 25 kV
